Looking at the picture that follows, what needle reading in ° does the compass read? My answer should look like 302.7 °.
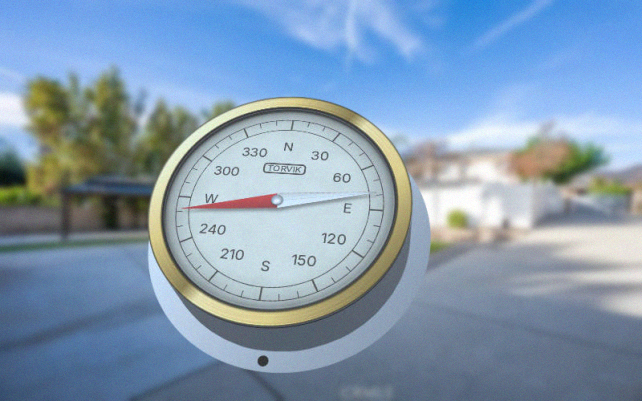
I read 260 °
